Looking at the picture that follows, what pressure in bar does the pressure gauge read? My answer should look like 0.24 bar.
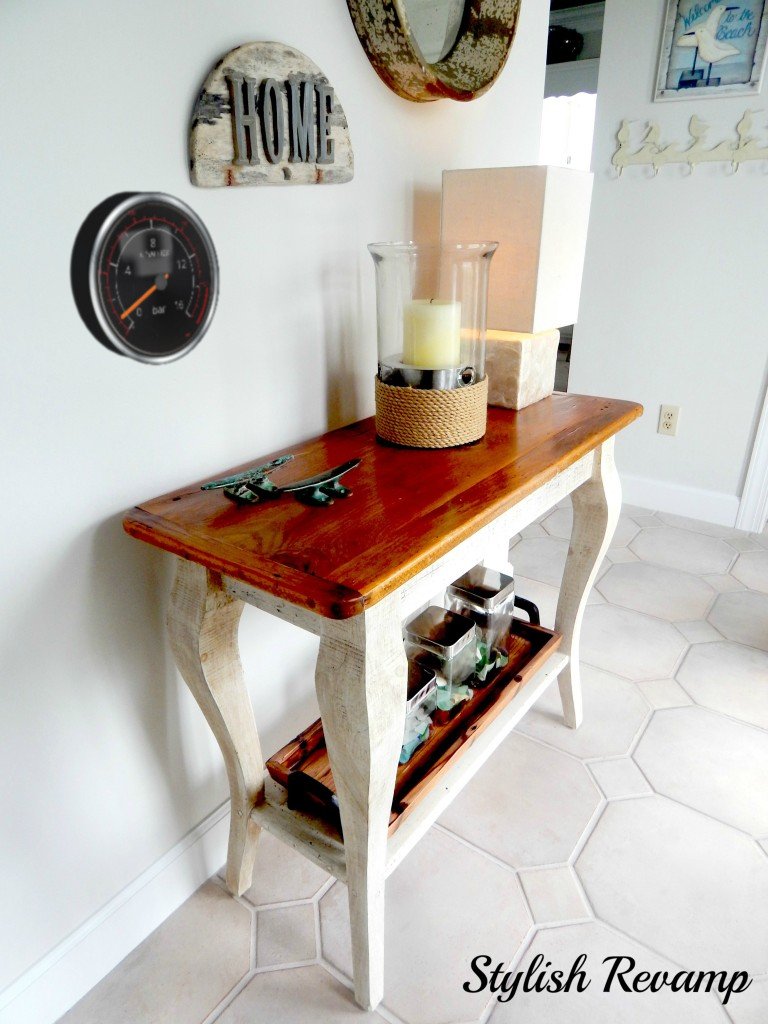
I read 1 bar
